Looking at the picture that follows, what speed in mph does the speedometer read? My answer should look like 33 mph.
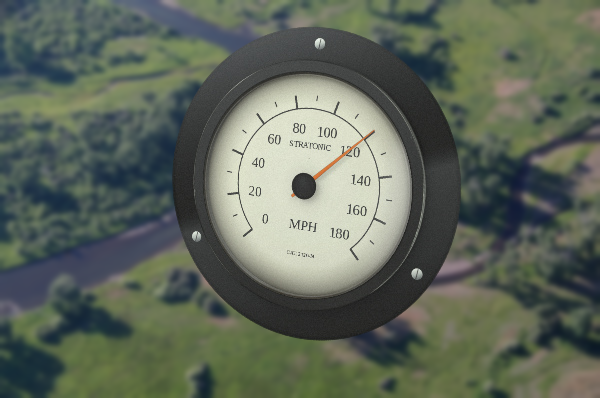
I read 120 mph
